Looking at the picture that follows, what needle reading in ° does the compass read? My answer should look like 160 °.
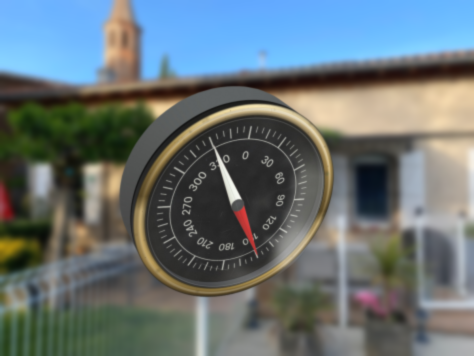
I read 150 °
